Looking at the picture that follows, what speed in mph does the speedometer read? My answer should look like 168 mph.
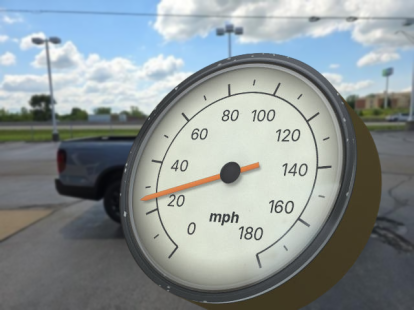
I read 25 mph
